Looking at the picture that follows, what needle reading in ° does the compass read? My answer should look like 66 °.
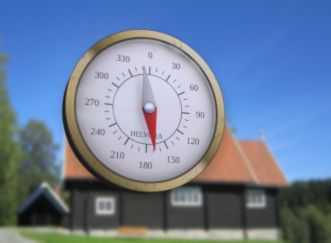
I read 170 °
